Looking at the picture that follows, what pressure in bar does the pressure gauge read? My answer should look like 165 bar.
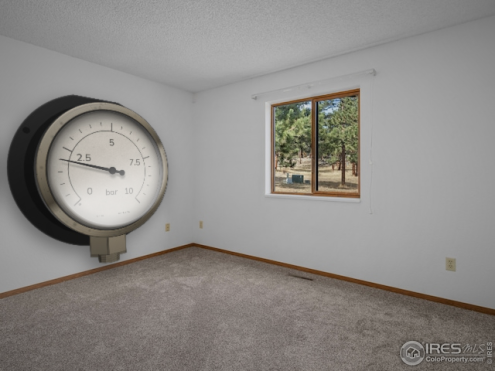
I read 2 bar
